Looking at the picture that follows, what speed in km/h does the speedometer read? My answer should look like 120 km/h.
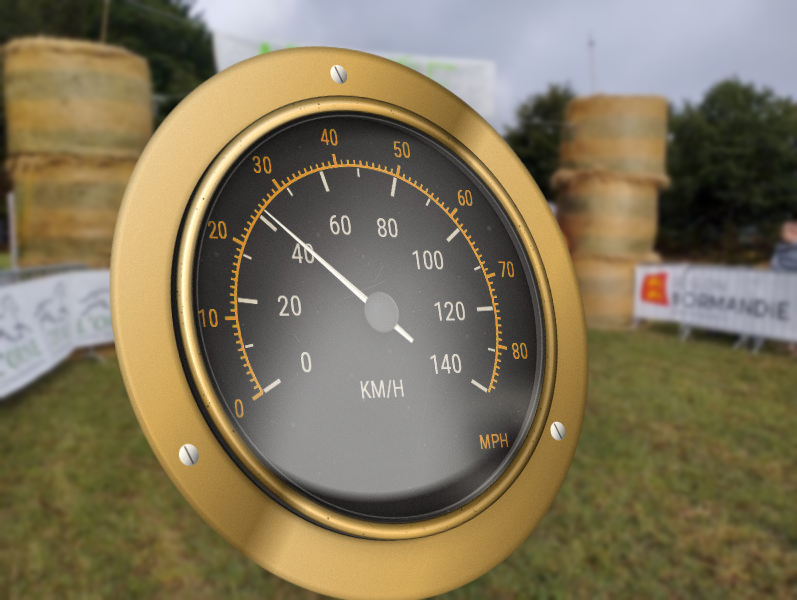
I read 40 km/h
